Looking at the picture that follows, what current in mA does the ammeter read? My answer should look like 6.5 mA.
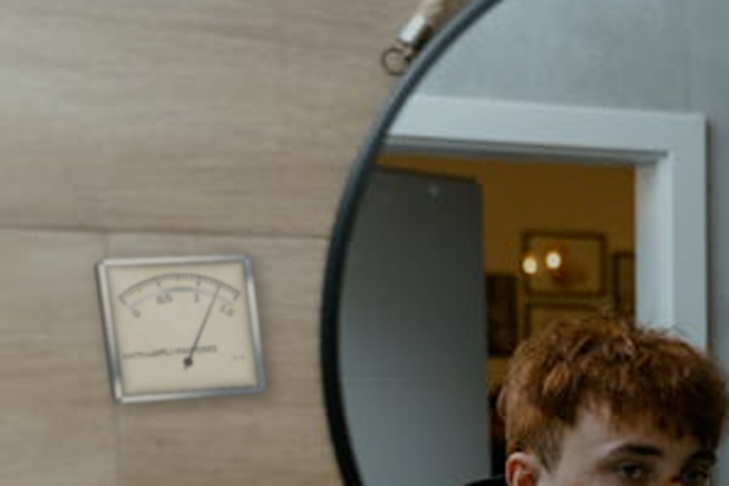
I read 1.25 mA
